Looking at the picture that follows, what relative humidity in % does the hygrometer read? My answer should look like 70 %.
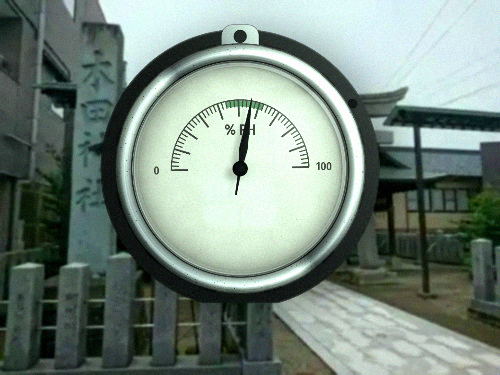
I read 56 %
